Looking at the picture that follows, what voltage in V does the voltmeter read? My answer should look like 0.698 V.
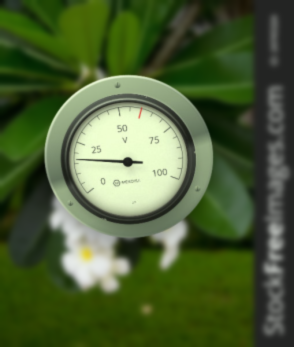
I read 17.5 V
